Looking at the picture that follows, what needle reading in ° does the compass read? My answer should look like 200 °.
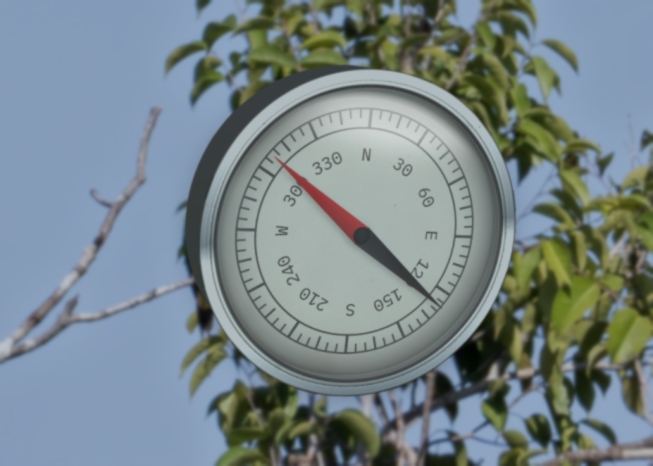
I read 307.5 °
